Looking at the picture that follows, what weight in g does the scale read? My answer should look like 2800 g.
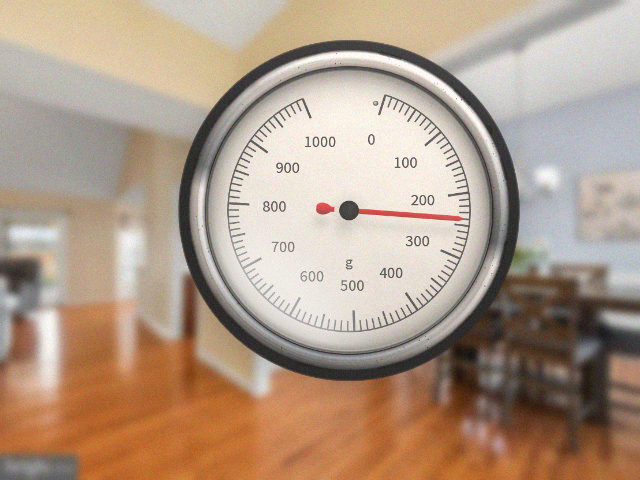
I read 240 g
